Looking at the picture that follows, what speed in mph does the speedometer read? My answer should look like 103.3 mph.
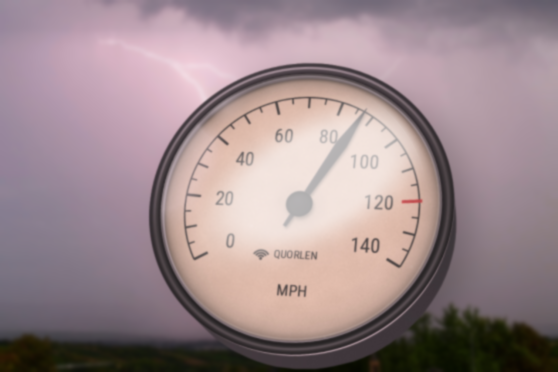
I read 87.5 mph
